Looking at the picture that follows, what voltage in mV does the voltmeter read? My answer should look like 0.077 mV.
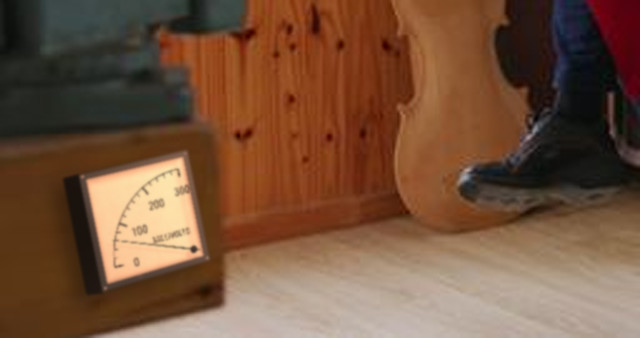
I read 60 mV
